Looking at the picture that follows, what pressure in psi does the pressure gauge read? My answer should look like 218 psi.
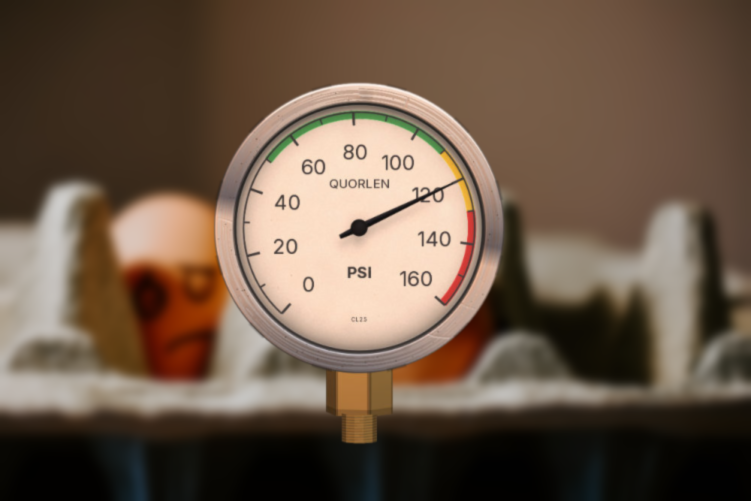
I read 120 psi
